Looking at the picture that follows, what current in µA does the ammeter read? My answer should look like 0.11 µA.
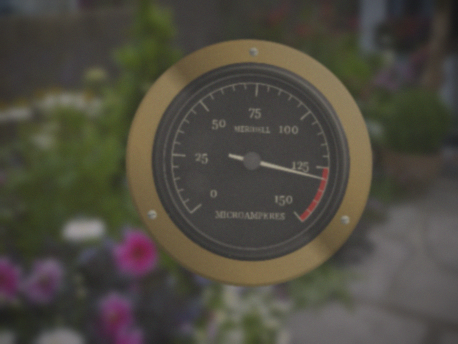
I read 130 µA
